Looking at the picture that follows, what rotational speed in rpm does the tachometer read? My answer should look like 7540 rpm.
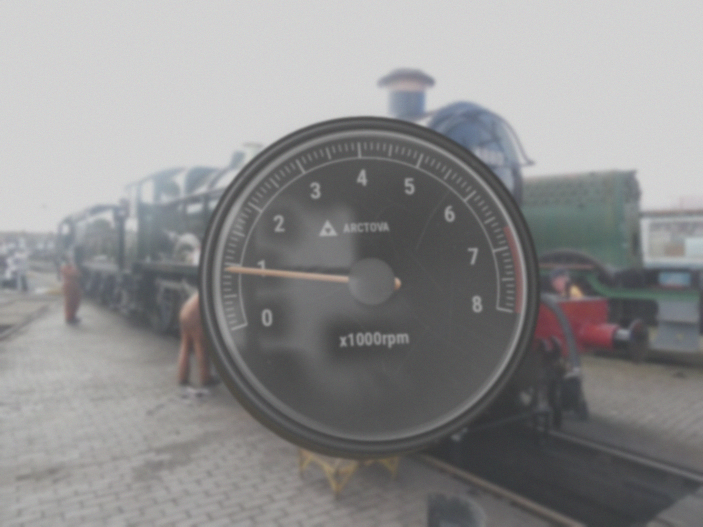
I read 900 rpm
